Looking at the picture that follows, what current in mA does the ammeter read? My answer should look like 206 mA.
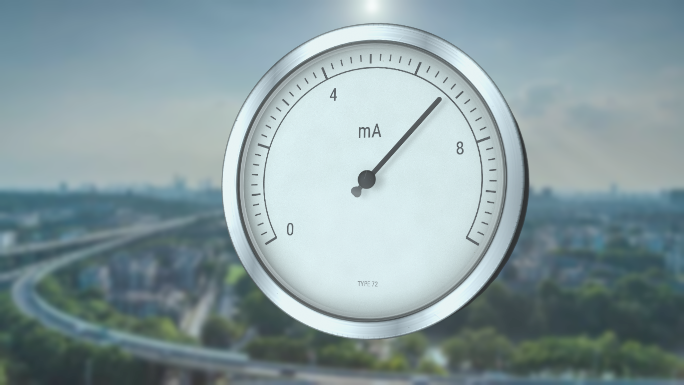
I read 6.8 mA
